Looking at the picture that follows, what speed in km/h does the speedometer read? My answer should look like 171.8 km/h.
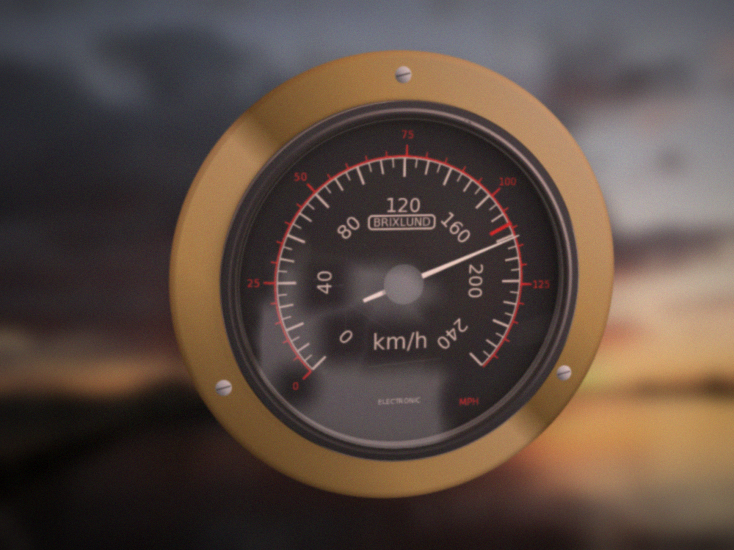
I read 180 km/h
